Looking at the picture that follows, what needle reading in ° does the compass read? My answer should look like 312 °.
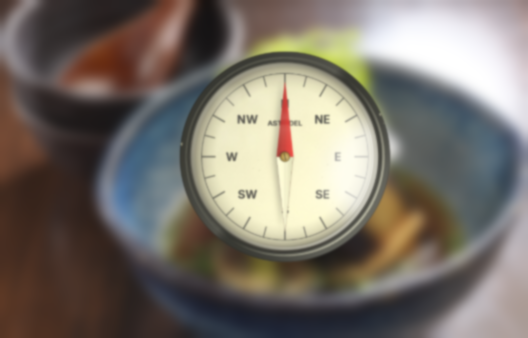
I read 0 °
